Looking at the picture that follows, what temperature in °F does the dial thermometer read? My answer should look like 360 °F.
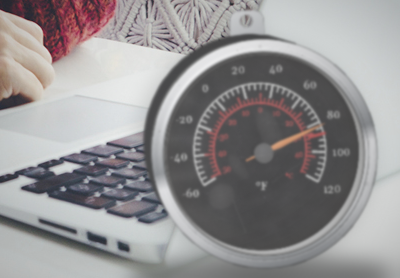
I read 80 °F
